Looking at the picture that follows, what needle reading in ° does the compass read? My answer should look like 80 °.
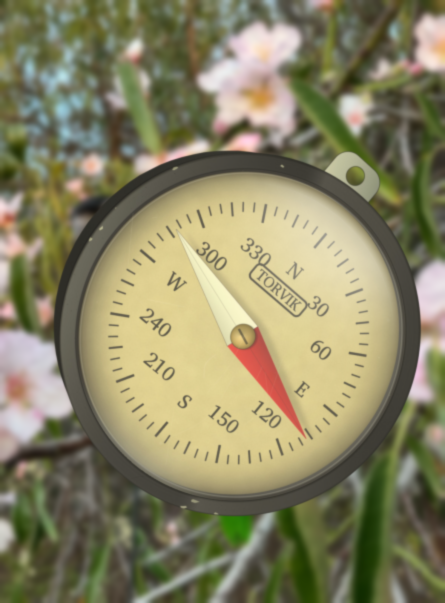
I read 107.5 °
